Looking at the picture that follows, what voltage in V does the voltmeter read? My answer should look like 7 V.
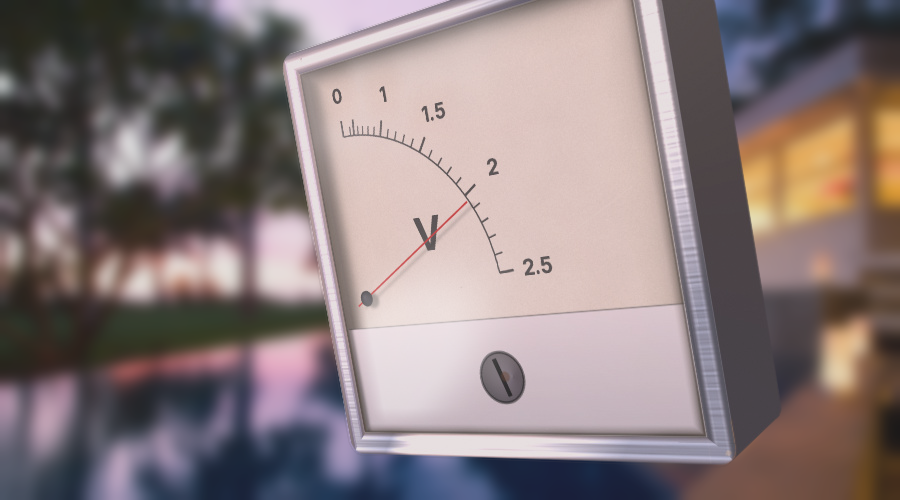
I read 2.05 V
